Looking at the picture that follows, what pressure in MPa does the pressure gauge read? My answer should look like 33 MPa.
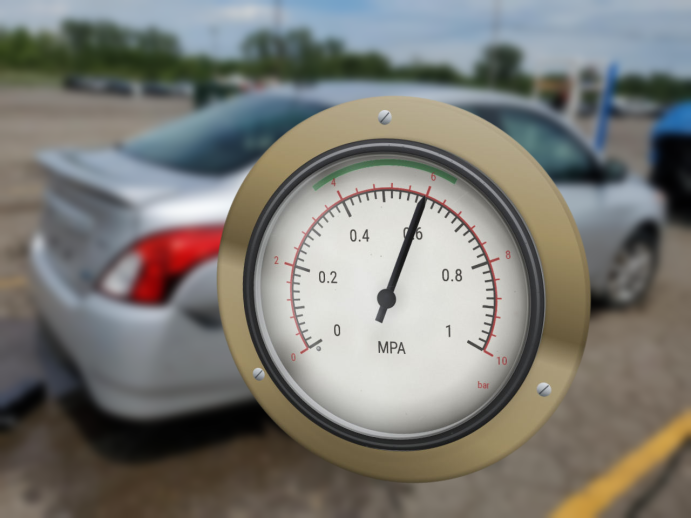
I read 0.6 MPa
